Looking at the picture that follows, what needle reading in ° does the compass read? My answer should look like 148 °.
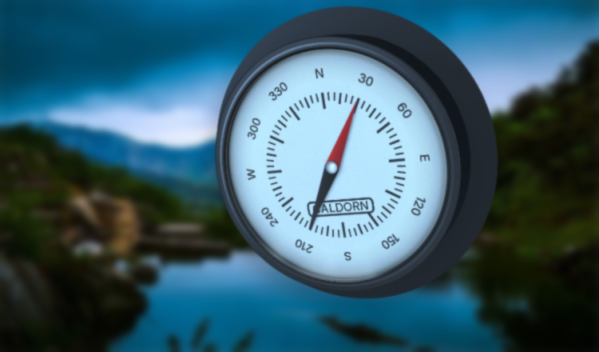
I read 30 °
